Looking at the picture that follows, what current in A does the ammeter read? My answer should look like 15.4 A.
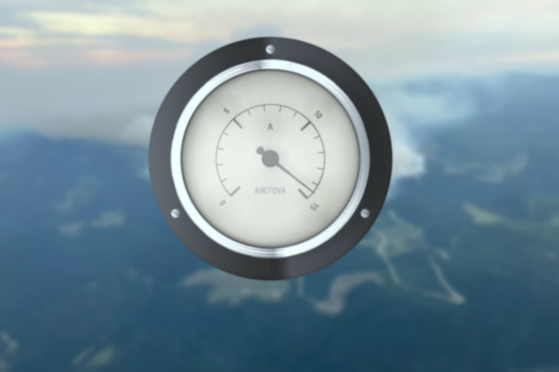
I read 14.5 A
